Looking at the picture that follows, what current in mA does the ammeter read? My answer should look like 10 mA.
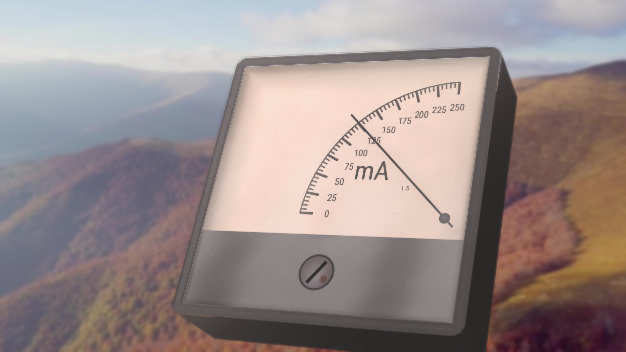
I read 125 mA
